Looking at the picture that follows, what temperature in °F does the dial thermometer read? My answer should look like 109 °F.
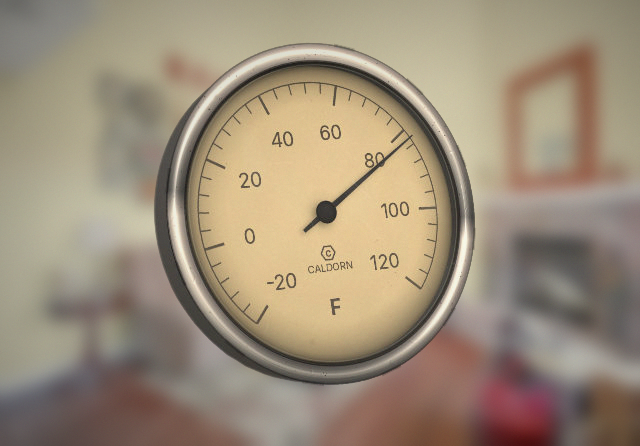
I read 82 °F
